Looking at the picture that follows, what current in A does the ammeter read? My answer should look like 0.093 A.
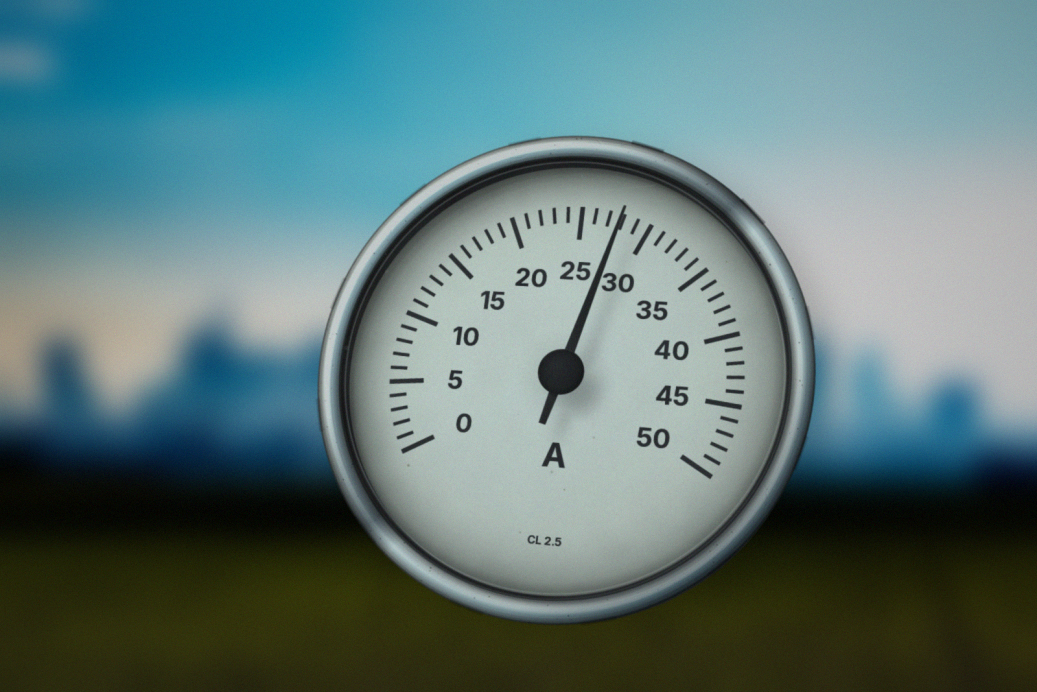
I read 28 A
